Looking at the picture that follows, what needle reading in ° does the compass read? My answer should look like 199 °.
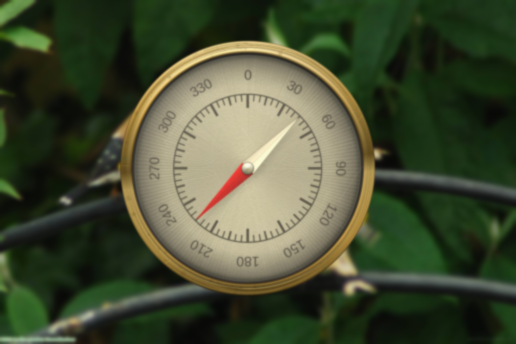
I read 225 °
